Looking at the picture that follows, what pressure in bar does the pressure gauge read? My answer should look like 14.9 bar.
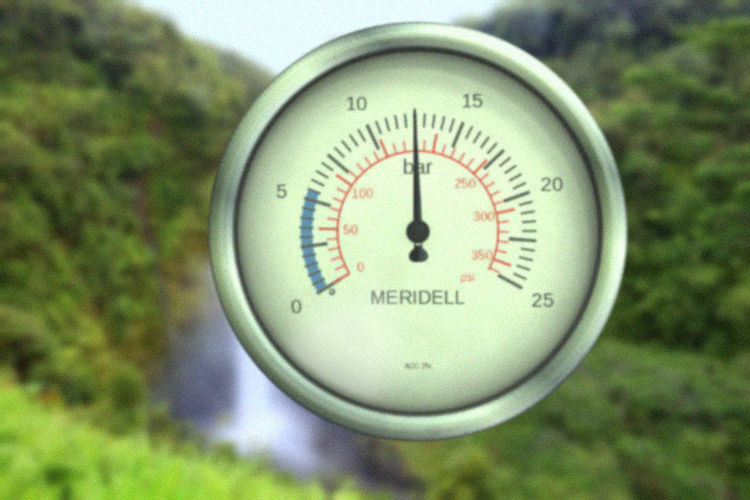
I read 12.5 bar
